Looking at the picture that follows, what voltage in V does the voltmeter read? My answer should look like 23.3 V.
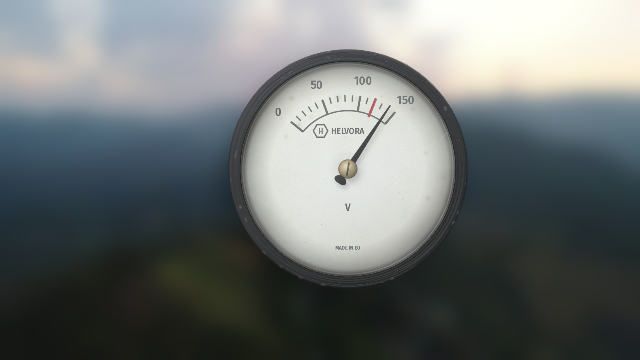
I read 140 V
